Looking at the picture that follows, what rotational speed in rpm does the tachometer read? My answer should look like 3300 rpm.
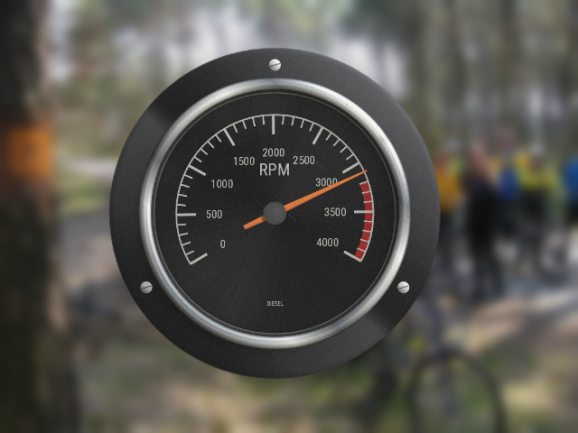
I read 3100 rpm
